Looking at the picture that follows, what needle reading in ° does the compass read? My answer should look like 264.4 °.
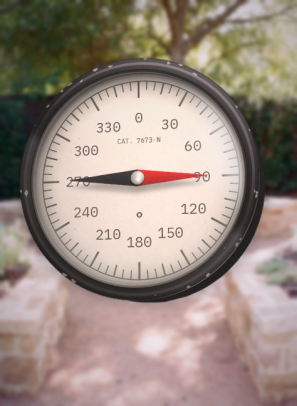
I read 90 °
